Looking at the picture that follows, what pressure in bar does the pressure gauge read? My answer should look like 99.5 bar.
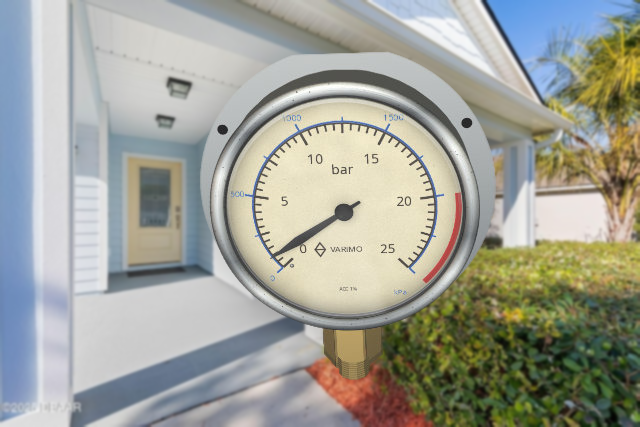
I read 1 bar
